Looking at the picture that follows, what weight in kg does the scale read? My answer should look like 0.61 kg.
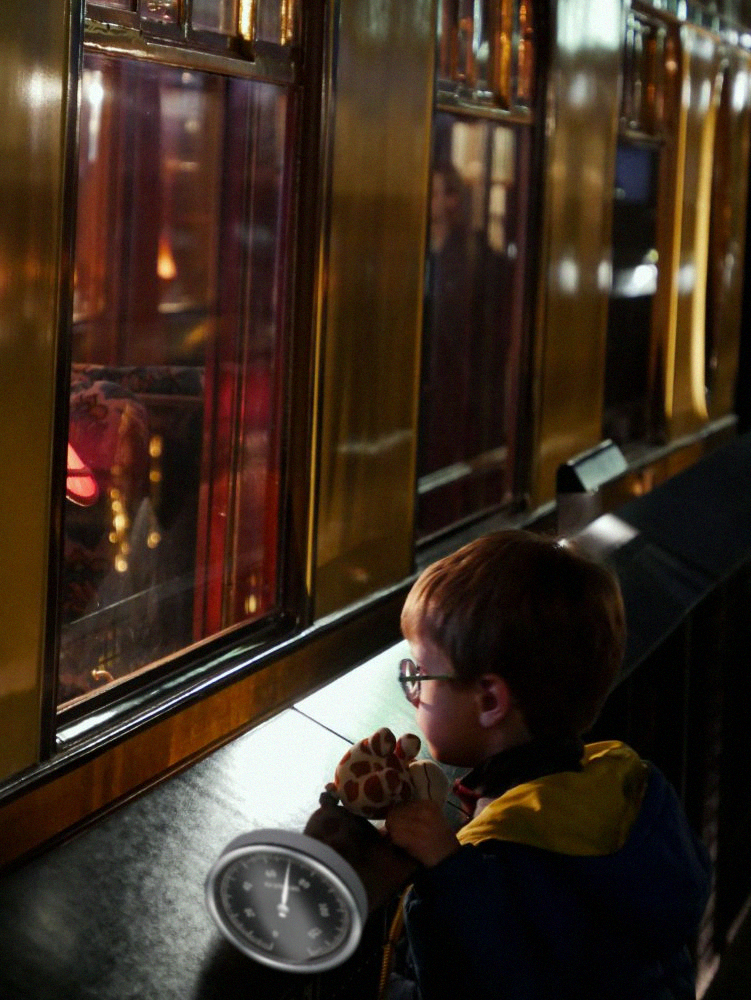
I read 70 kg
